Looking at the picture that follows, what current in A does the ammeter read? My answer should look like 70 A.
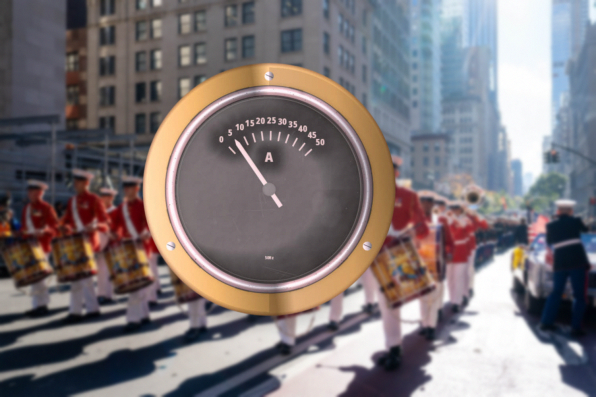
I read 5 A
